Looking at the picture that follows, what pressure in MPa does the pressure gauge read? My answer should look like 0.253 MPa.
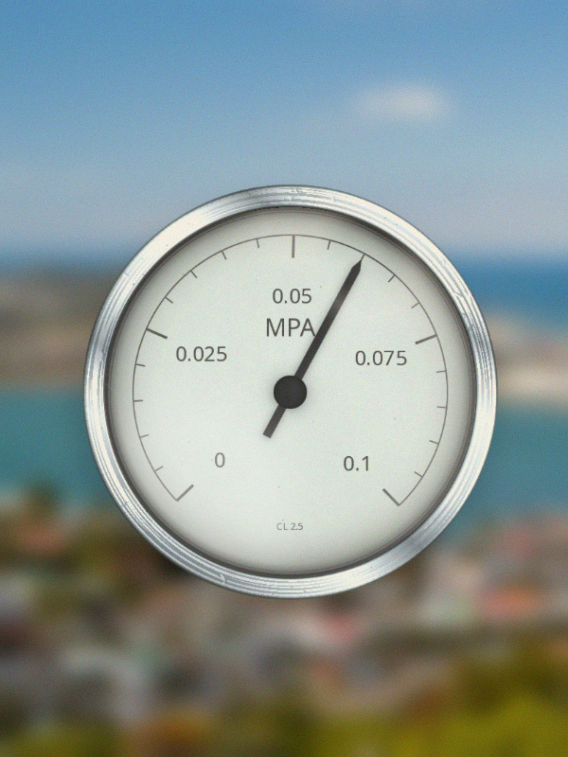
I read 0.06 MPa
